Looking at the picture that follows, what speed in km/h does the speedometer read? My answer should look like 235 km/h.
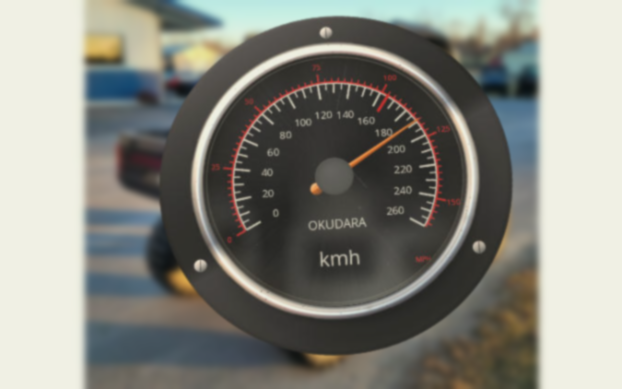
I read 190 km/h
